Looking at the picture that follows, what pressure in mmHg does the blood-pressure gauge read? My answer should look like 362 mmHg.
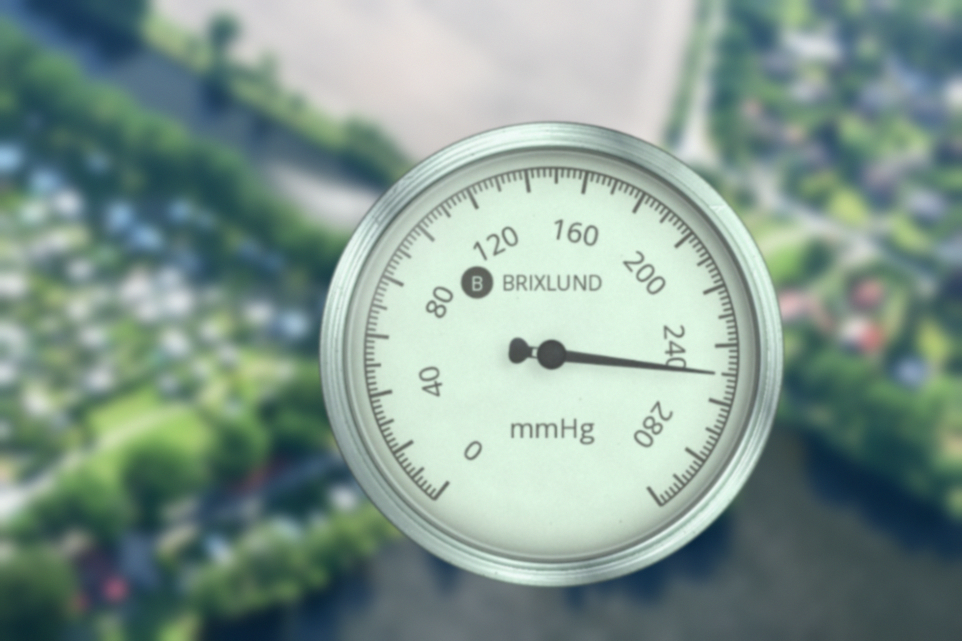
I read 250 mmHg
